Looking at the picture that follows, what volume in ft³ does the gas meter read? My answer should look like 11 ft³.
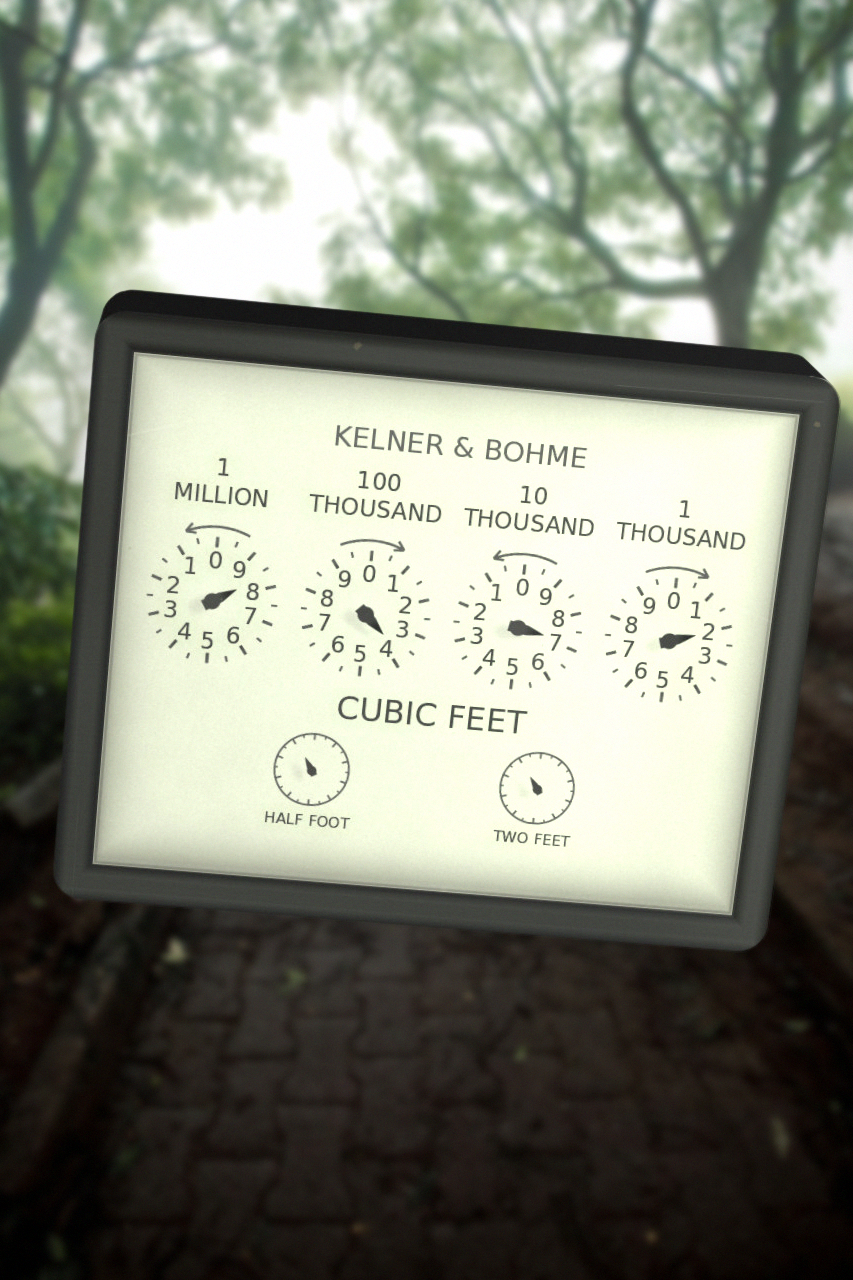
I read 837200 ft³
